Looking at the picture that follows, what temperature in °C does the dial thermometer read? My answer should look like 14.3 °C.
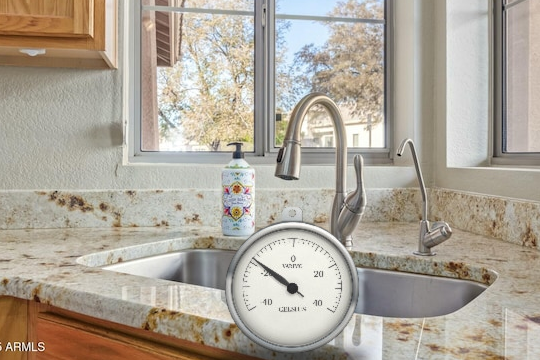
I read -18 °C
